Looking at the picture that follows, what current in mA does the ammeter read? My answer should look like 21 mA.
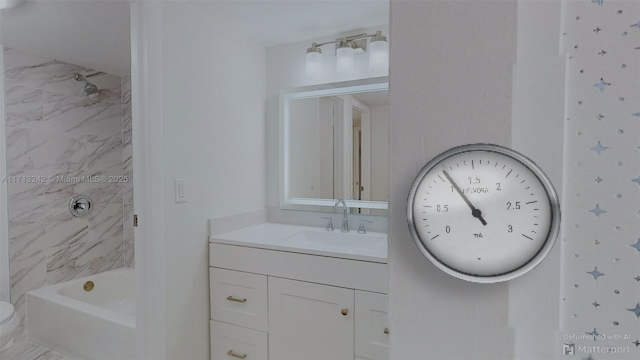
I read 1.1 mA
